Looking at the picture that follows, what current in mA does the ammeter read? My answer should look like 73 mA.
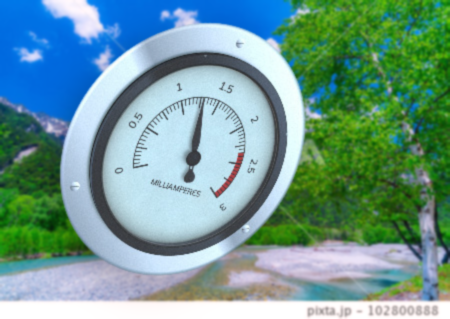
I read 1.25 mA
